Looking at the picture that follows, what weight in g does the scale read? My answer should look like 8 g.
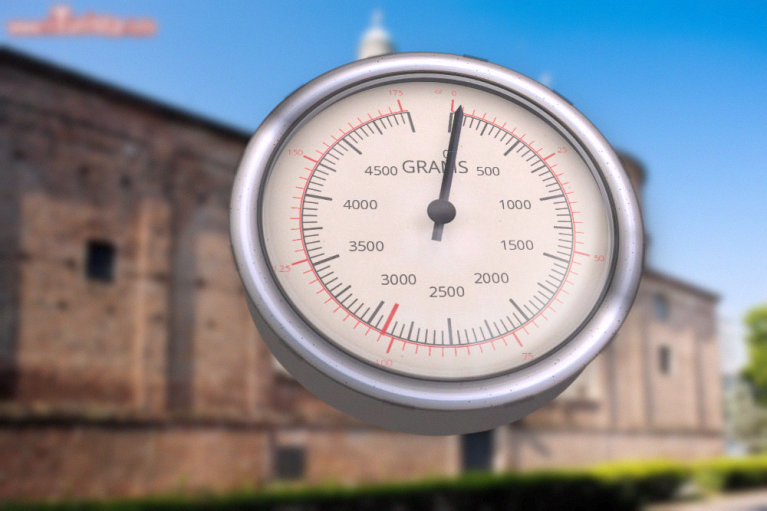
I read 50 g
